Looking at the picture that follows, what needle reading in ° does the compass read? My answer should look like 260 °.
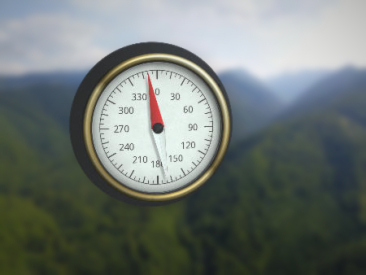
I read 350 °
